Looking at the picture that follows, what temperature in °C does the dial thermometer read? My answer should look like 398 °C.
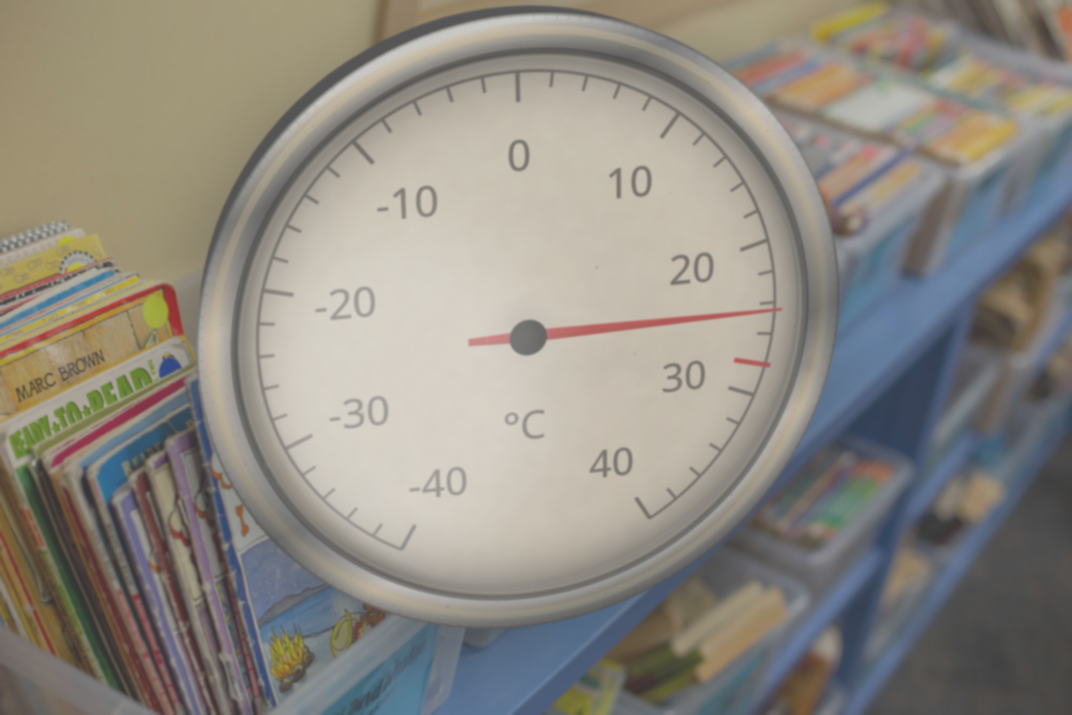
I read 24 °C
